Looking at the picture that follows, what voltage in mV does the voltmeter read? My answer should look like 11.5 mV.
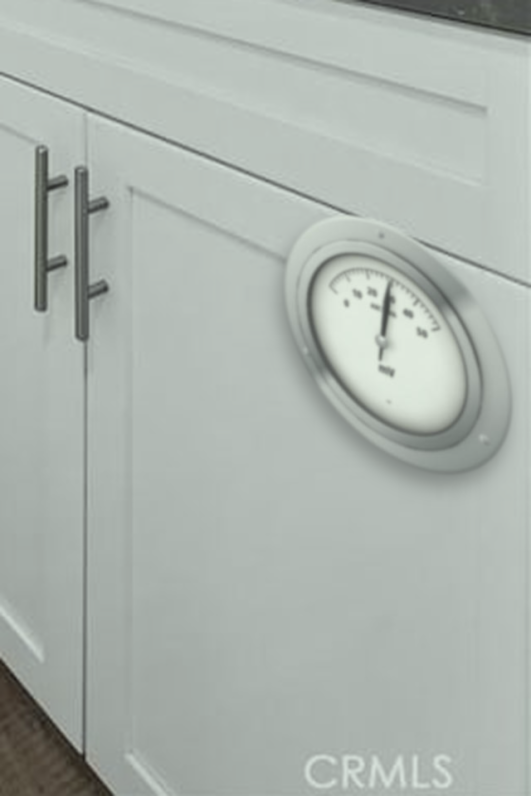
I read 30 mV
